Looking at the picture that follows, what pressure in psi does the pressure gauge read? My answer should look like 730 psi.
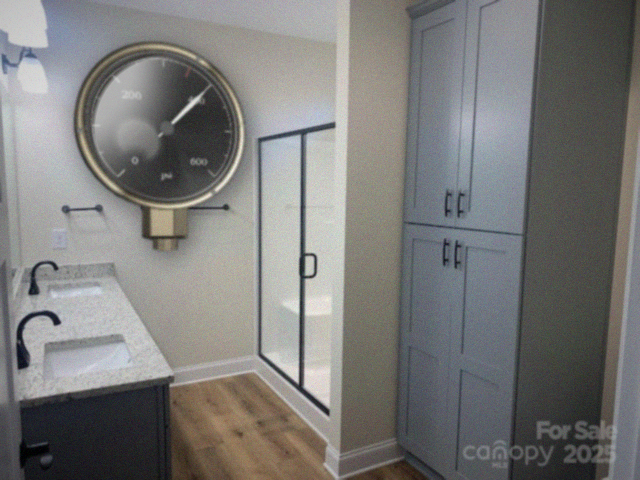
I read 400 psi
